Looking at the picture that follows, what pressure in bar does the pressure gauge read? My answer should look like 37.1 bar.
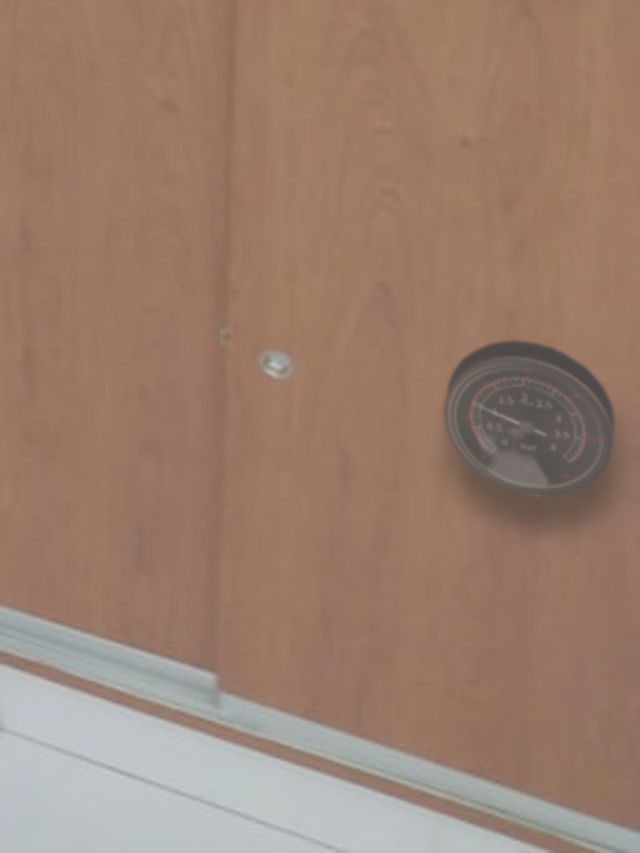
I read 1 bar
